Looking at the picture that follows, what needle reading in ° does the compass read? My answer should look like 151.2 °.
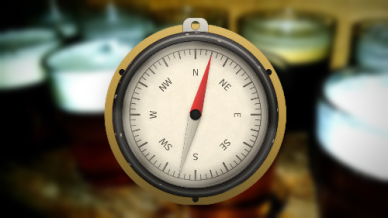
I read 15 °
